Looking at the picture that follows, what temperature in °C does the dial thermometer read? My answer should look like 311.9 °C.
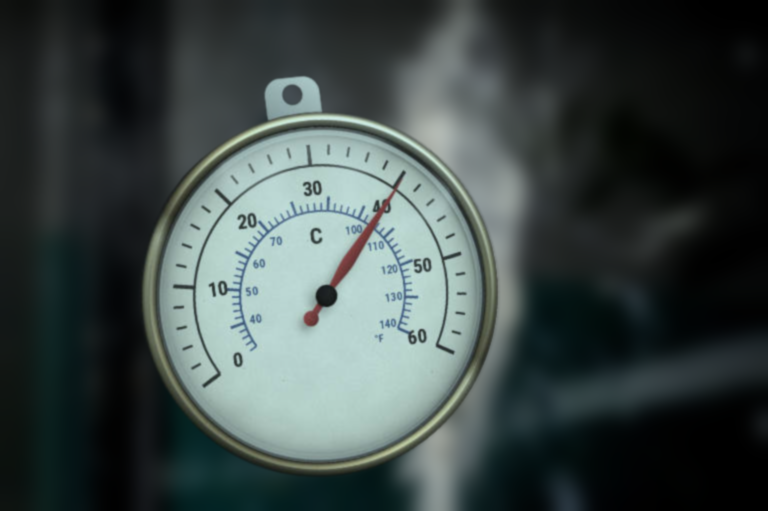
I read 40 °C
